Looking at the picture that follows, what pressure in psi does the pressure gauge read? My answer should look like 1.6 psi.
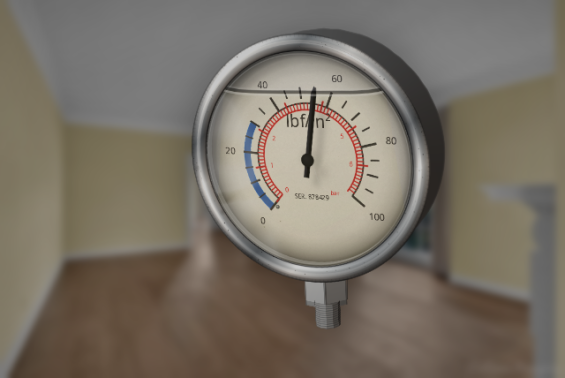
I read 55 psi
